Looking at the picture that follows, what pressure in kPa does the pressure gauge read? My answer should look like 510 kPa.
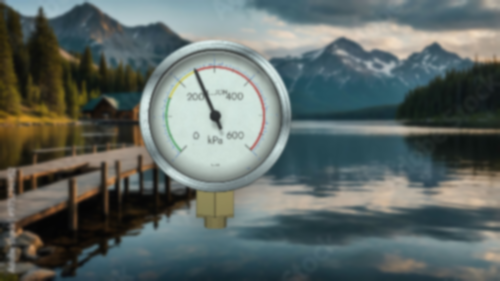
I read 250 kPa
